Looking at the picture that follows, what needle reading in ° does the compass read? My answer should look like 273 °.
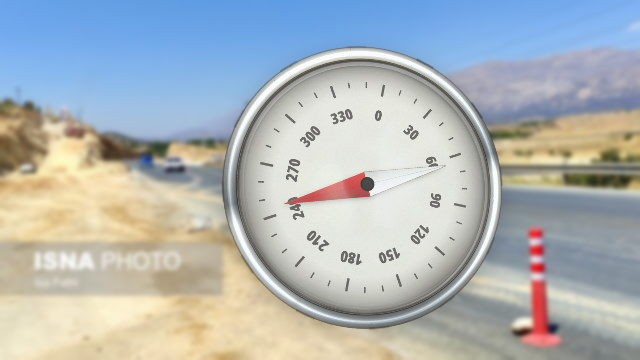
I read 245 °
